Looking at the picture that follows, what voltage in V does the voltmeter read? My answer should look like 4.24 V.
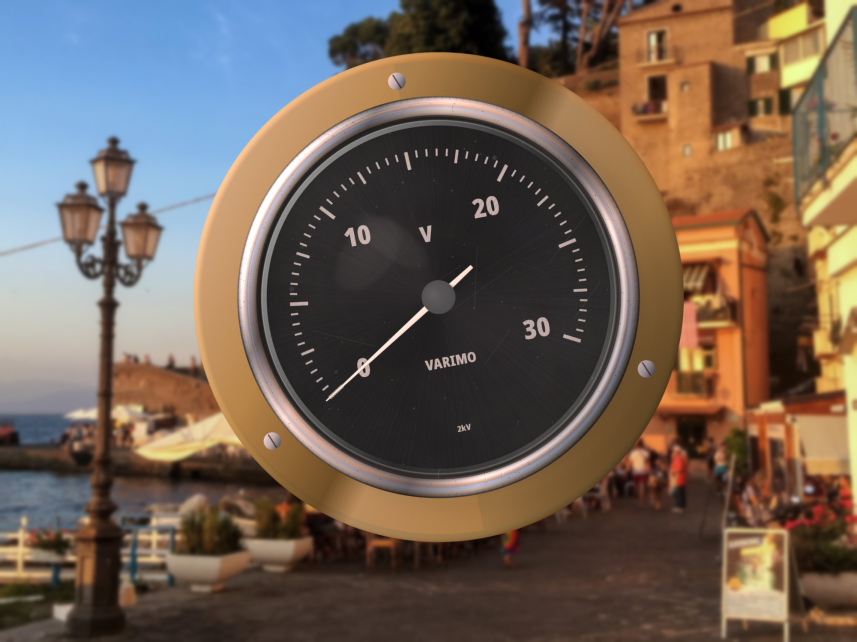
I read 0 V
